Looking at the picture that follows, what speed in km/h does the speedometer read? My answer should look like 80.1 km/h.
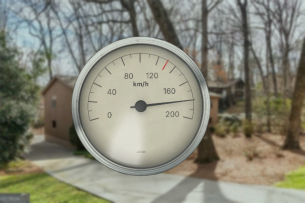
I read 180 km/h
